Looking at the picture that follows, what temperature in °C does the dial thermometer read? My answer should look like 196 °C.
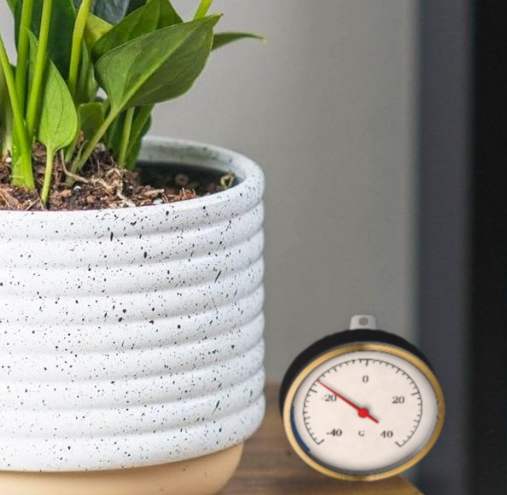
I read -16 °C
